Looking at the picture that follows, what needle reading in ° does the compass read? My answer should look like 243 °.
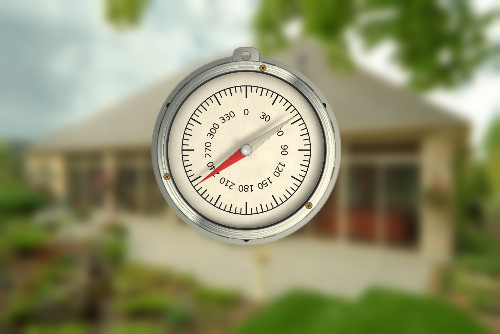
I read 235 °
